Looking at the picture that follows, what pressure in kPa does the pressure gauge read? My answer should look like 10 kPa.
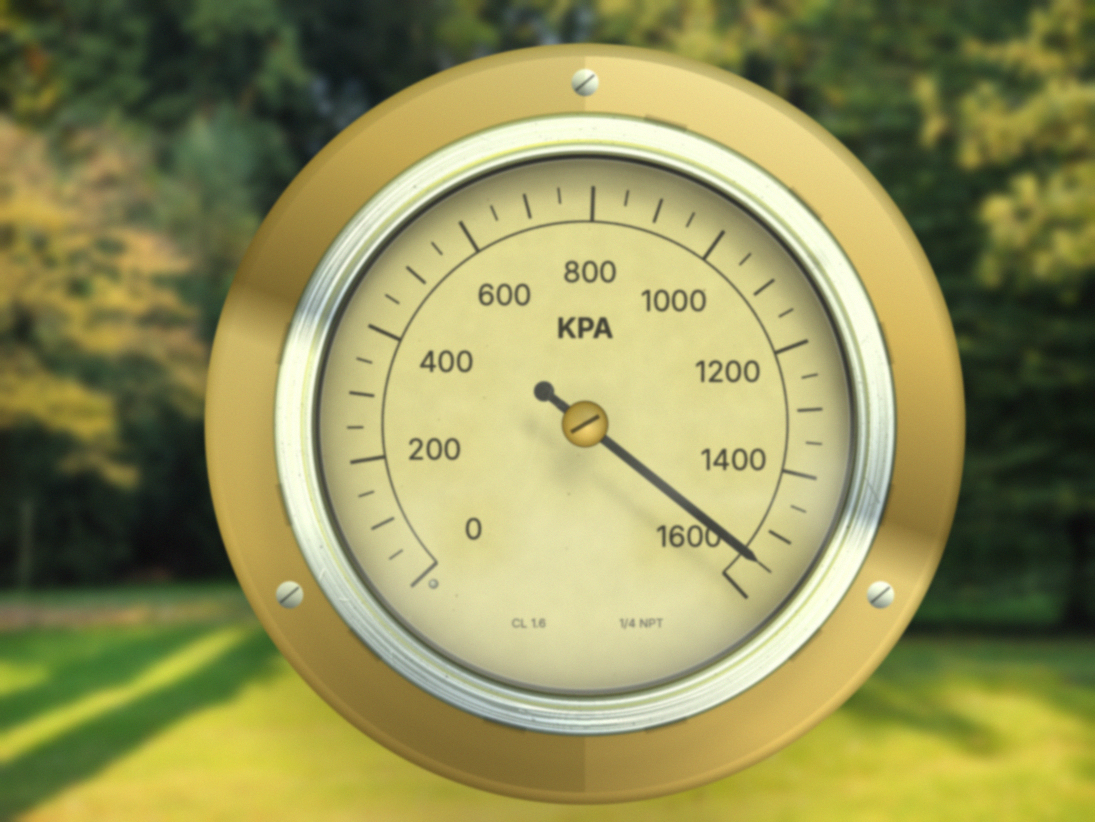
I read 1550 kPa
